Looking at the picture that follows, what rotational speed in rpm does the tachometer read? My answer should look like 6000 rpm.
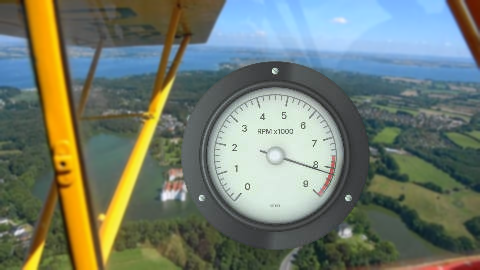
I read 8200 rpm
